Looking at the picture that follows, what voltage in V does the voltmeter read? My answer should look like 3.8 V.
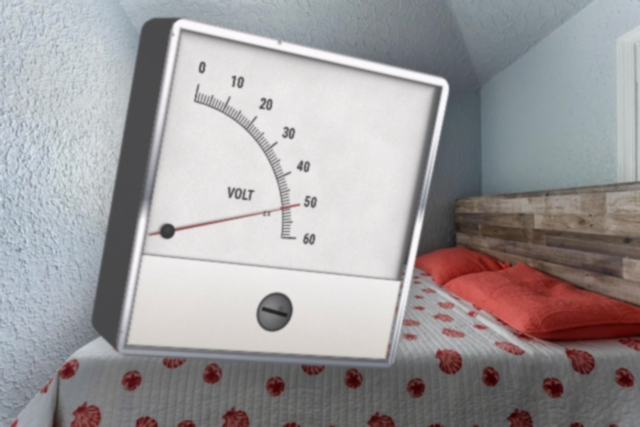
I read 50 V
